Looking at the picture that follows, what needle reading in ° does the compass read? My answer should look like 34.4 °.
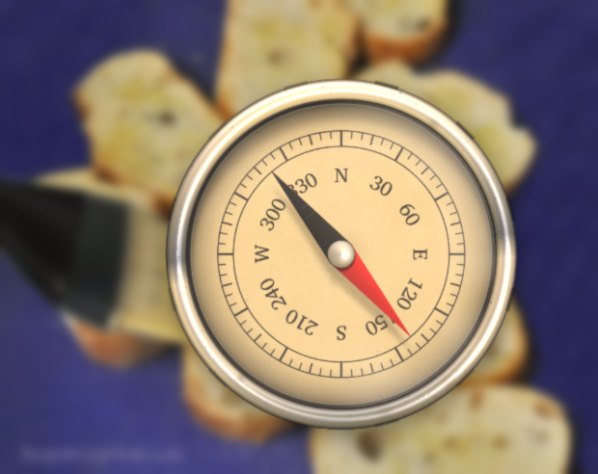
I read 140 °
